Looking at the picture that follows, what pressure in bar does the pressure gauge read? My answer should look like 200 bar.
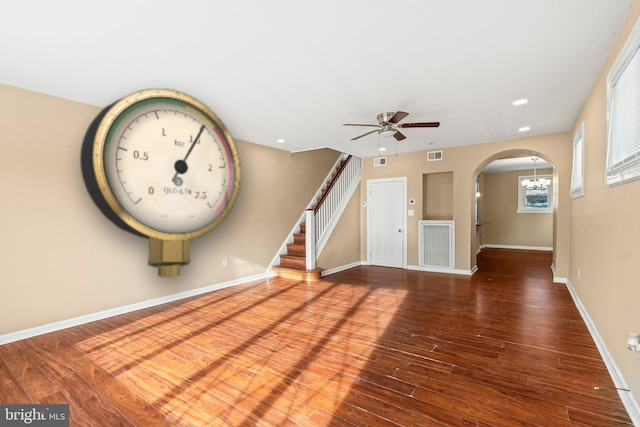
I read 1.5 bar
